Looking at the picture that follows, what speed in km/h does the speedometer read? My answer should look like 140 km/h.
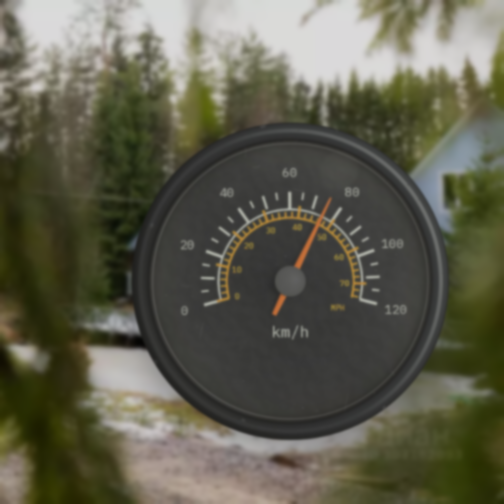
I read 75 km/h
